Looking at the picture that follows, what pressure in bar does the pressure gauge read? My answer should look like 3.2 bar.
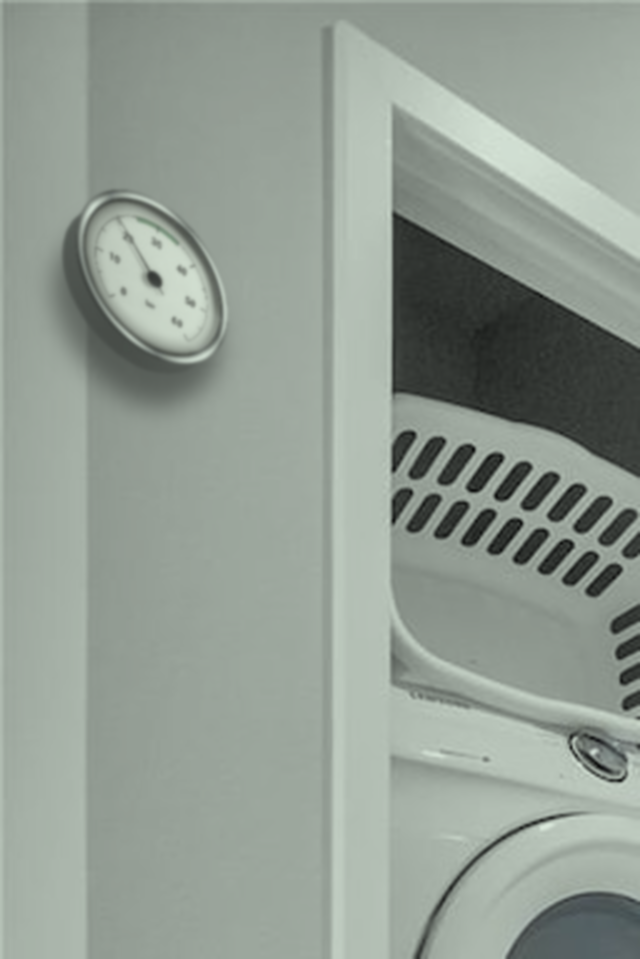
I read 20 bar
